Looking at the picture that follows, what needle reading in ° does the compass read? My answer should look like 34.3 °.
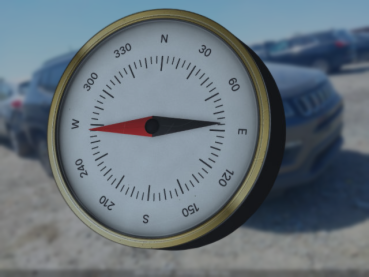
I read 265 °
